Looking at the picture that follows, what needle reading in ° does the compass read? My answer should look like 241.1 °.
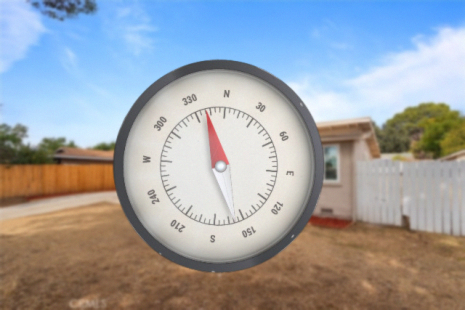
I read 340 °
